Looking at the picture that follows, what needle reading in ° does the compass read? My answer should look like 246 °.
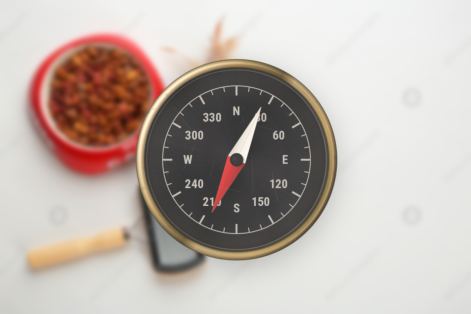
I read 205 °
